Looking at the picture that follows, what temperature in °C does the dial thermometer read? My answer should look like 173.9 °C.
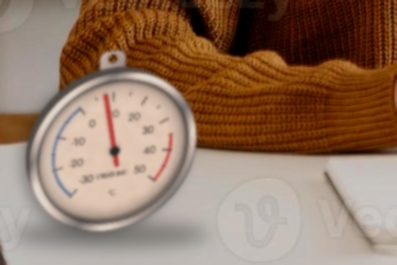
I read 7.5 °C
